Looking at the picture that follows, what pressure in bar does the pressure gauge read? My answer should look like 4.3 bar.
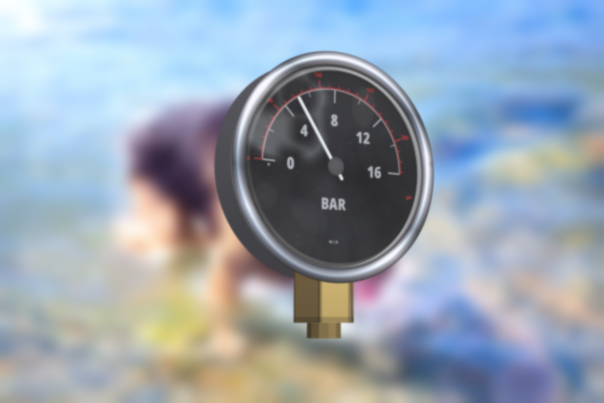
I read 5 bar
